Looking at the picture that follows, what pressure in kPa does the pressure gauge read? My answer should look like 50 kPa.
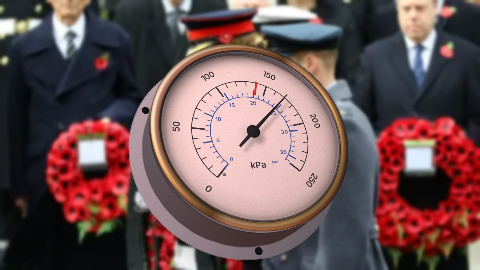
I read 170 kPa
